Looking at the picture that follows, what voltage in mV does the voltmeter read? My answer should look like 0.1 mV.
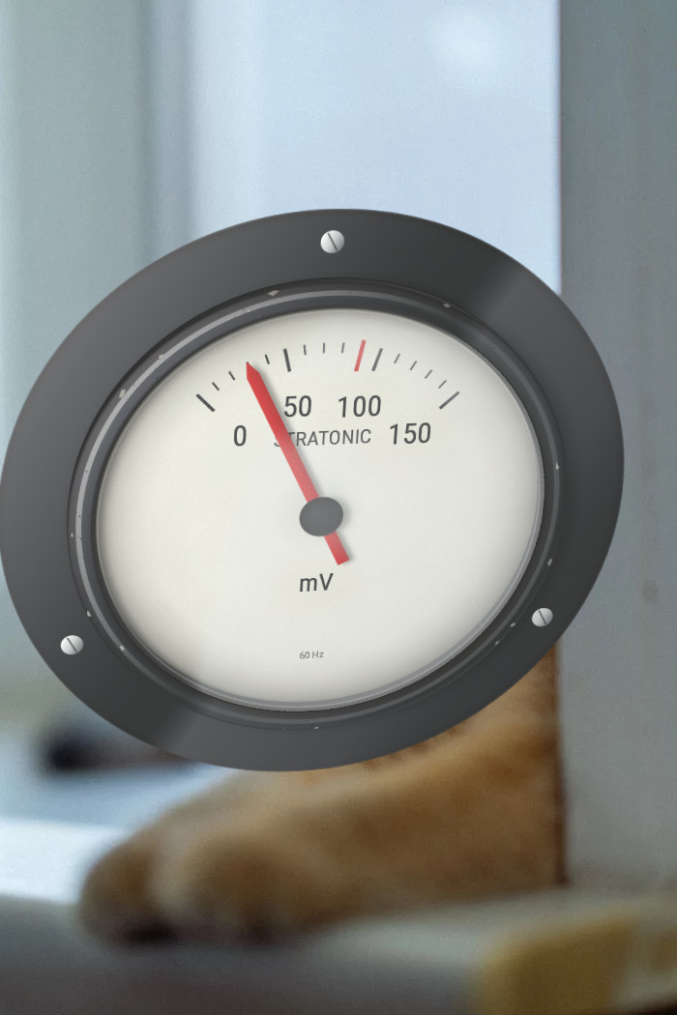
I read 30 mV
